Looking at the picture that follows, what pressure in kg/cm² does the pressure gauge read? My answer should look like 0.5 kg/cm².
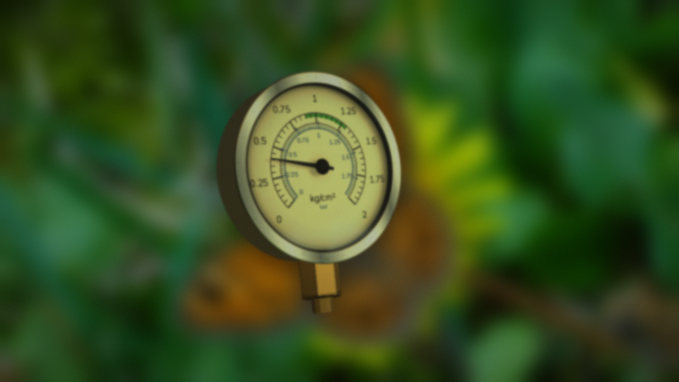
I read 0.4 kg/cm²
